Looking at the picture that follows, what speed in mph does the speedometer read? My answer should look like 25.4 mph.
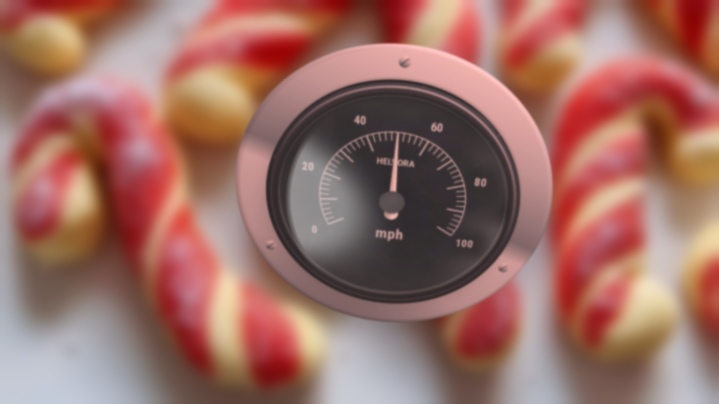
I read 50 mph
